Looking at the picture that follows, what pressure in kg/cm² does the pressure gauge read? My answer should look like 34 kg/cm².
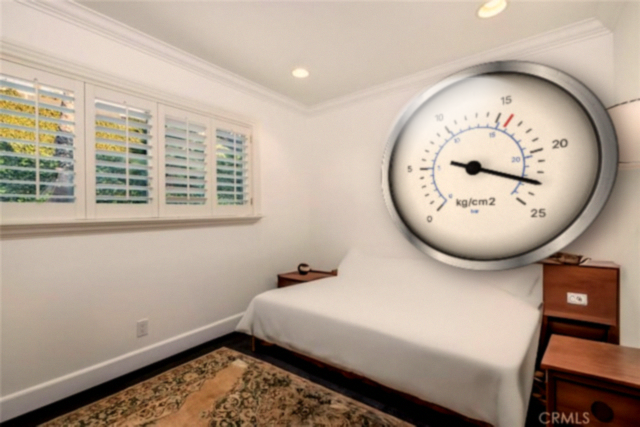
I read 23 kg/cm²
